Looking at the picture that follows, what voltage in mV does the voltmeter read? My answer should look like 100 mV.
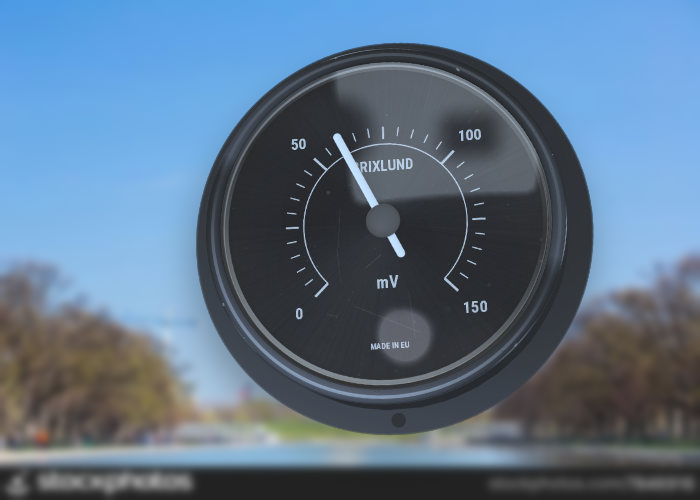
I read 60 mV
